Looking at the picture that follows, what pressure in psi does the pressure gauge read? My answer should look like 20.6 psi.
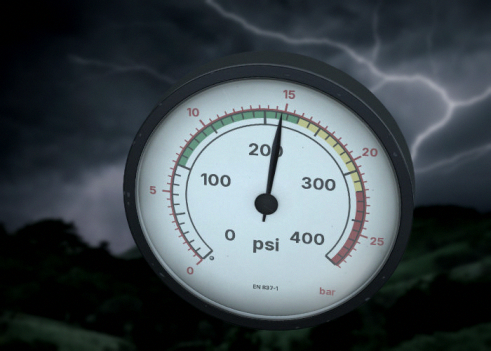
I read 215 psi
